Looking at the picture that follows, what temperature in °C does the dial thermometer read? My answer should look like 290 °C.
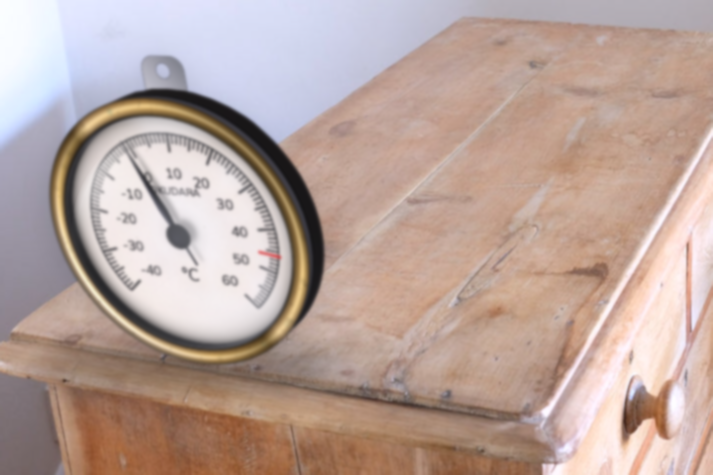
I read 0 °C
